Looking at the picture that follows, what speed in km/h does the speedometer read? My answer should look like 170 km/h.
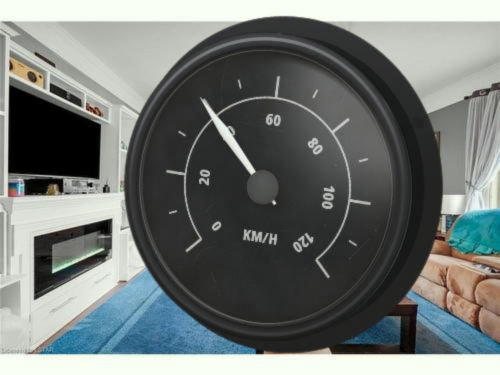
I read 40 km/h
